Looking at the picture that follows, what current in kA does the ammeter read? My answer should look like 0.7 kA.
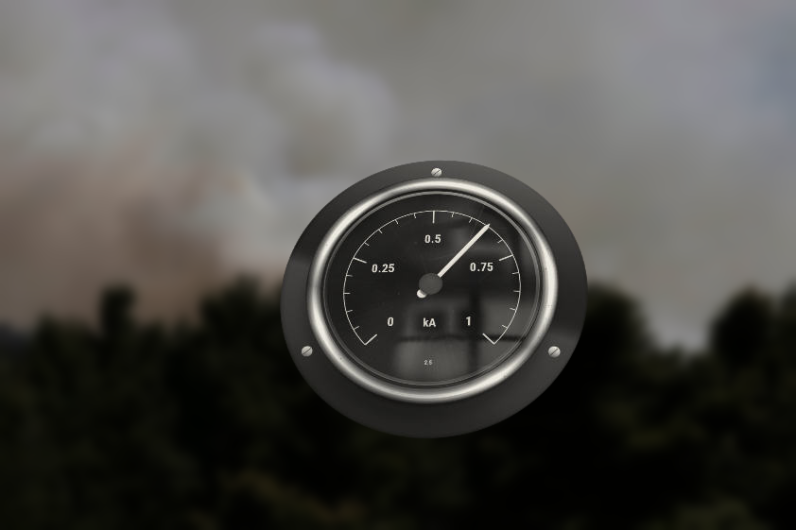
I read 0.65 kA
